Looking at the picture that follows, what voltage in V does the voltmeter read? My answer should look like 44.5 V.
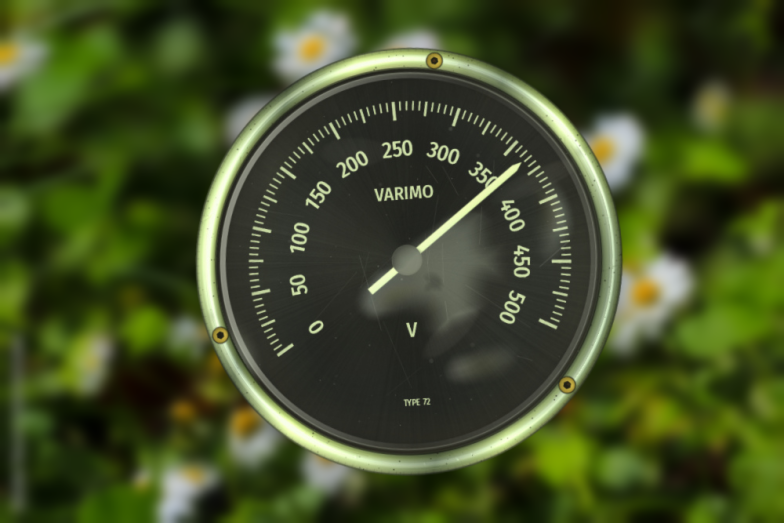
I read 365 V
